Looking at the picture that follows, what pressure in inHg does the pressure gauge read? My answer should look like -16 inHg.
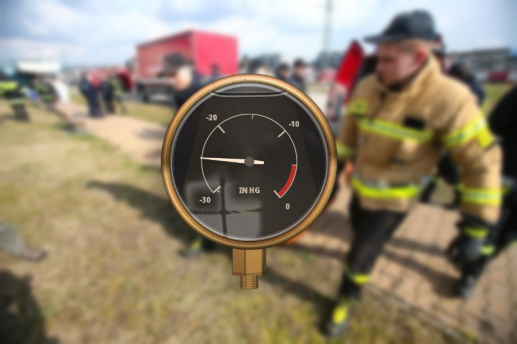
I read -25 inHg
